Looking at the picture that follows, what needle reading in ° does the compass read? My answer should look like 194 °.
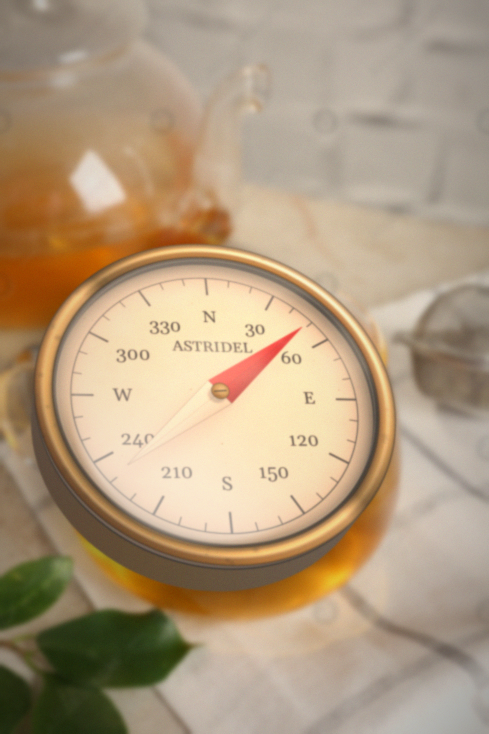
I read 50 °
